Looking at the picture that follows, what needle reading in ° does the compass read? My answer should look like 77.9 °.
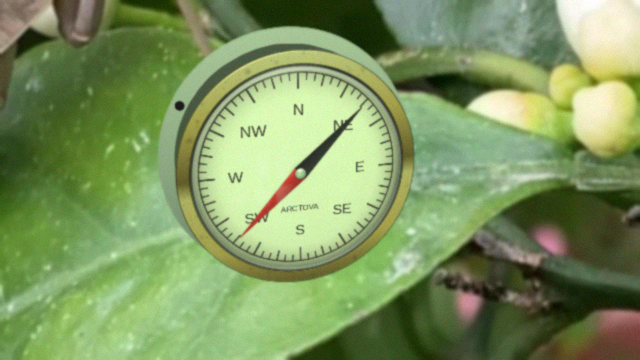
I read 225 °
